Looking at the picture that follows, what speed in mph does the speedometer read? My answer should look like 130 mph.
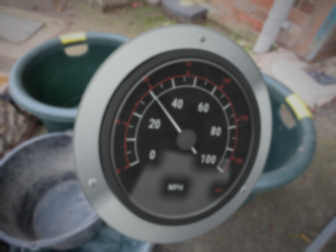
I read 30 mph
